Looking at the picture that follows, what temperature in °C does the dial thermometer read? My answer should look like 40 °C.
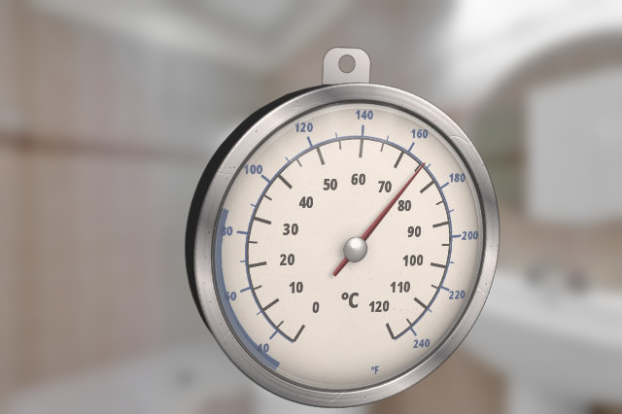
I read 75 °C
